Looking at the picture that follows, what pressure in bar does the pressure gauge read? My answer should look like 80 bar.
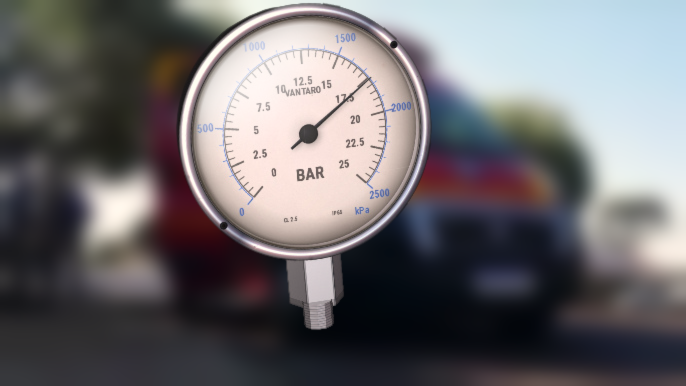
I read 17.5 bar
